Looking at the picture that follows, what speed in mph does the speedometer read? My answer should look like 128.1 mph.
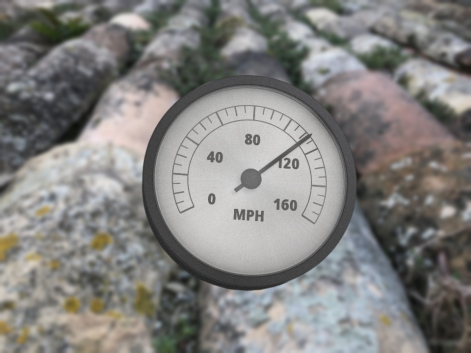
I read 112.5 mph
